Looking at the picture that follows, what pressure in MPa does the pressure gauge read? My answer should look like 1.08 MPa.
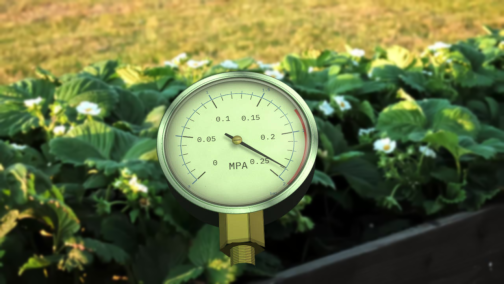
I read 0.24 MPa
